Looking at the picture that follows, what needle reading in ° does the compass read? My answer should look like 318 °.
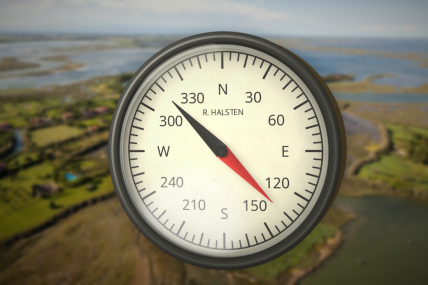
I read 135 °
